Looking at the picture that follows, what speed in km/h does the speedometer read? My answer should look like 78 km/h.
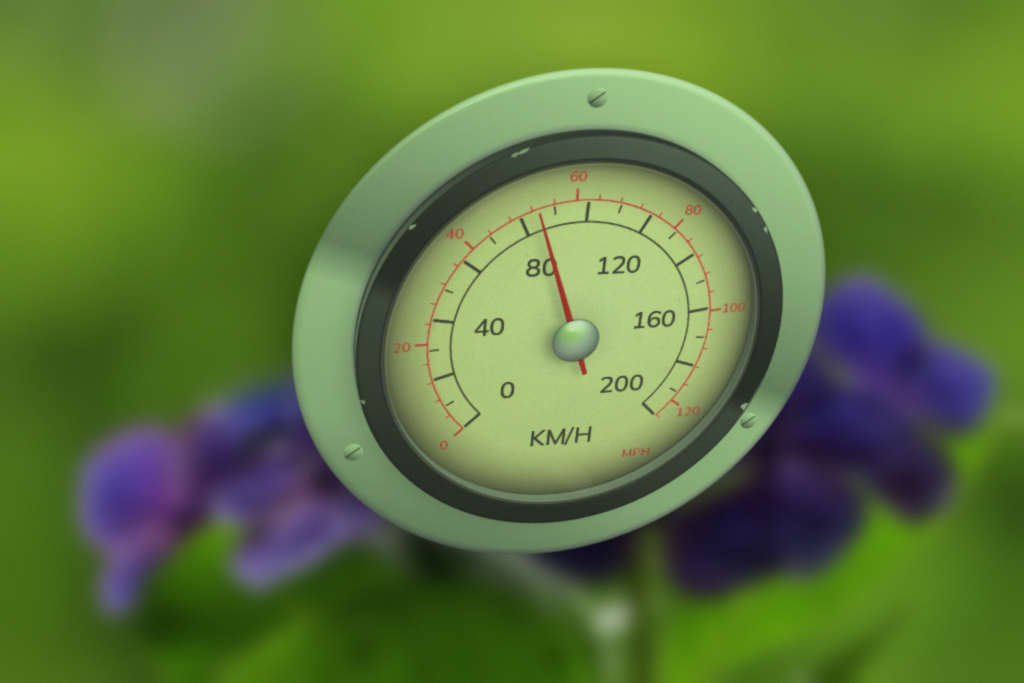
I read 85 km/h
